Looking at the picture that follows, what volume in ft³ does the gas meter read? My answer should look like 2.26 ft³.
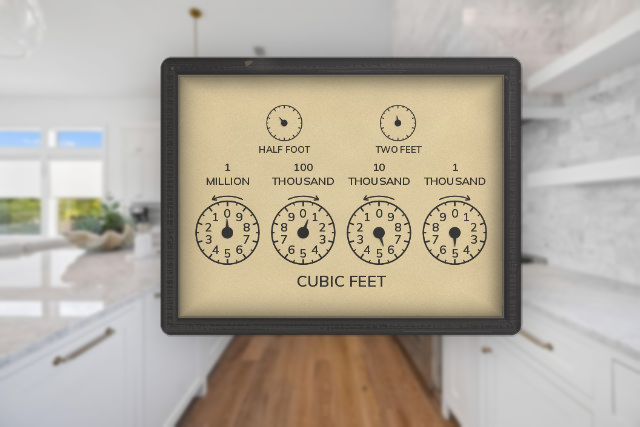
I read 5500 ft³
